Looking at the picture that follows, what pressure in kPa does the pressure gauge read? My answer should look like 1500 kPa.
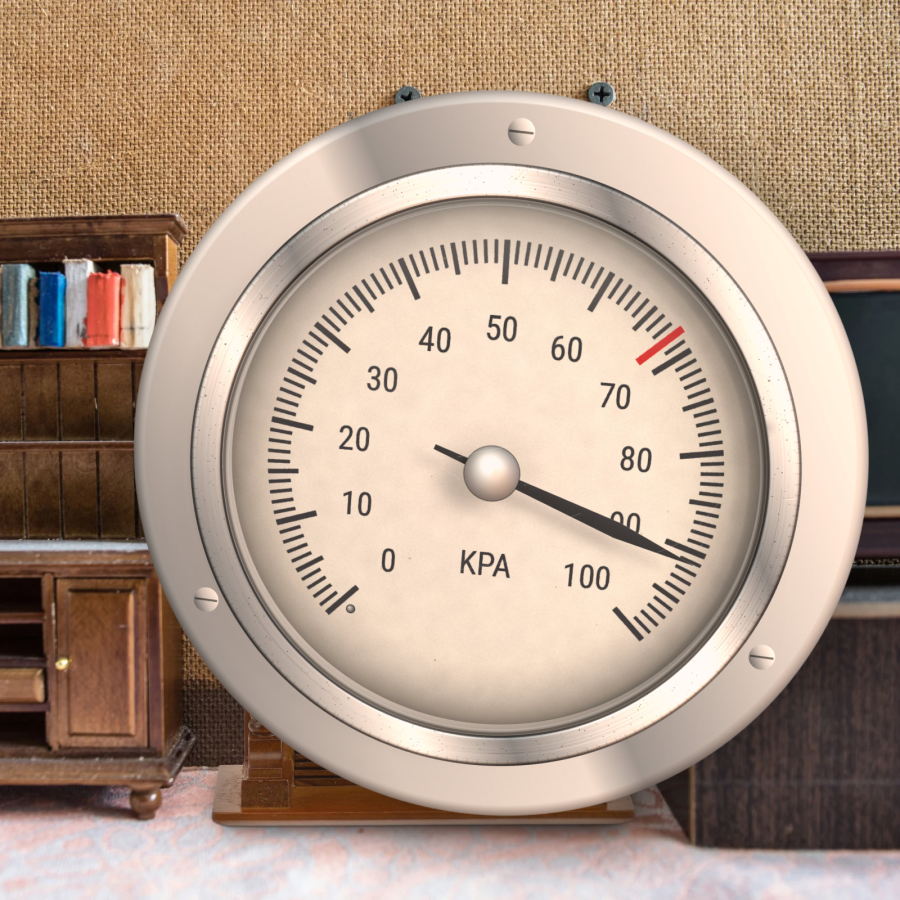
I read 91 kPa
